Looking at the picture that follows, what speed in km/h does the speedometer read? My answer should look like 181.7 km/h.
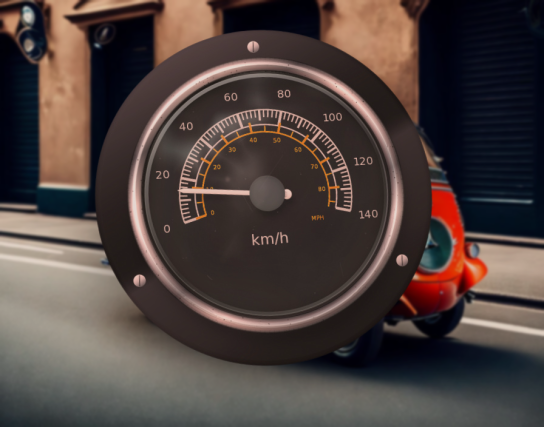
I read 14 km/h
